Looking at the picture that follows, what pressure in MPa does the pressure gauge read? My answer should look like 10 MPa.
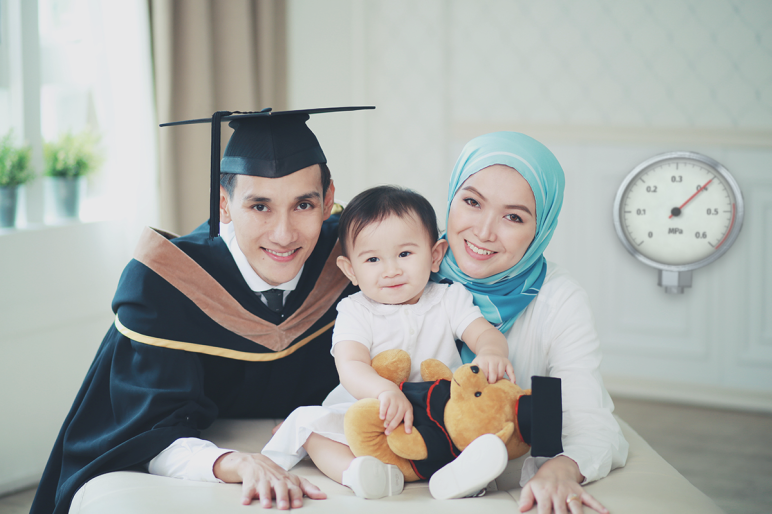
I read 0.4 MPa
